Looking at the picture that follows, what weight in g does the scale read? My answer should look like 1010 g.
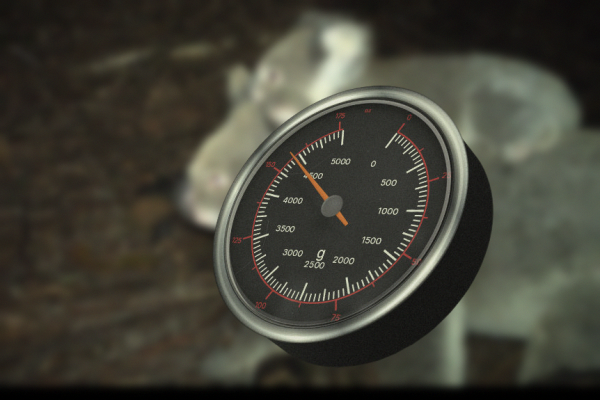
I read 4450 g
